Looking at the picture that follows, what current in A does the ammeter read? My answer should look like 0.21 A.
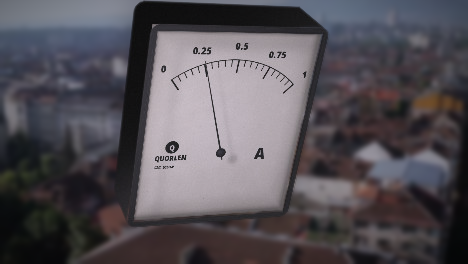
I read 0.25 A
